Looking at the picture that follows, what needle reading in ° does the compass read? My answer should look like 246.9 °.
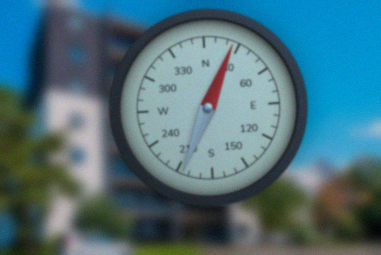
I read 25 °
